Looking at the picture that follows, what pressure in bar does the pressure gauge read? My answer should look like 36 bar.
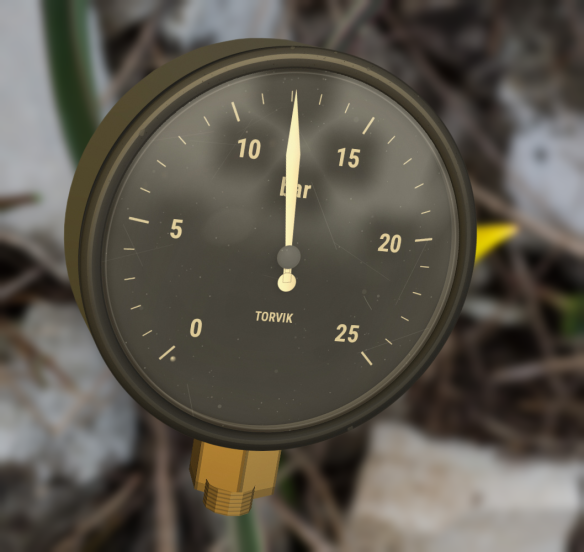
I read 12 bar
